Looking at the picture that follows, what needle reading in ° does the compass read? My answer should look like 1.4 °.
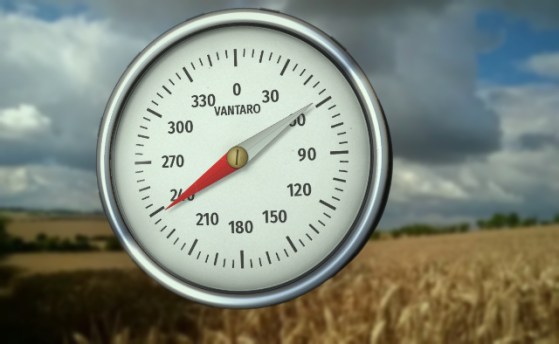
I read 237.5 °
